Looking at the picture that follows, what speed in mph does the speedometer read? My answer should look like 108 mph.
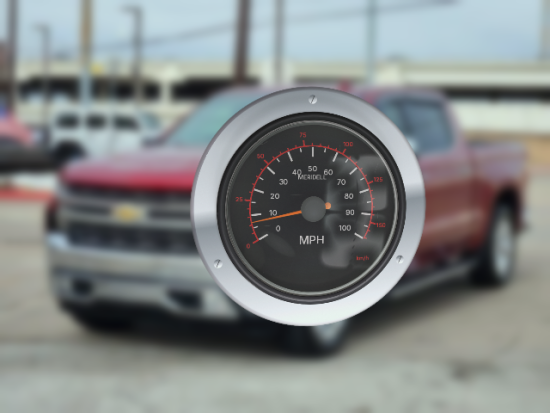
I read 7.5 mph
